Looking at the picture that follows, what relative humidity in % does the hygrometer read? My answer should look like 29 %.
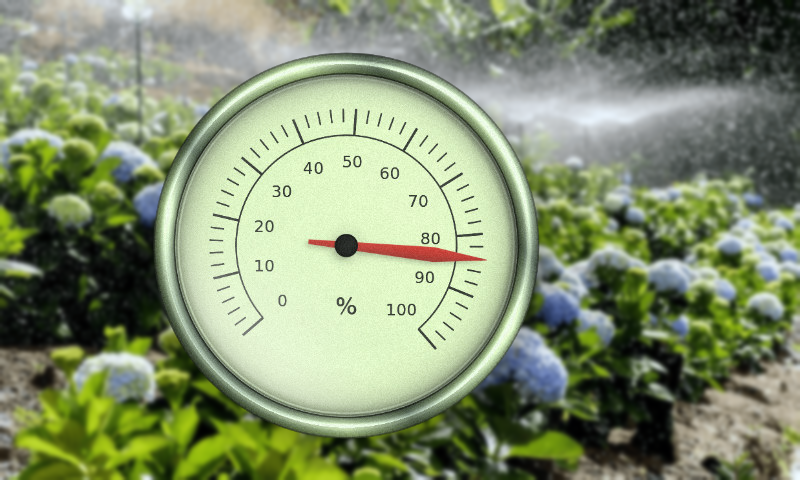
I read 84 %
